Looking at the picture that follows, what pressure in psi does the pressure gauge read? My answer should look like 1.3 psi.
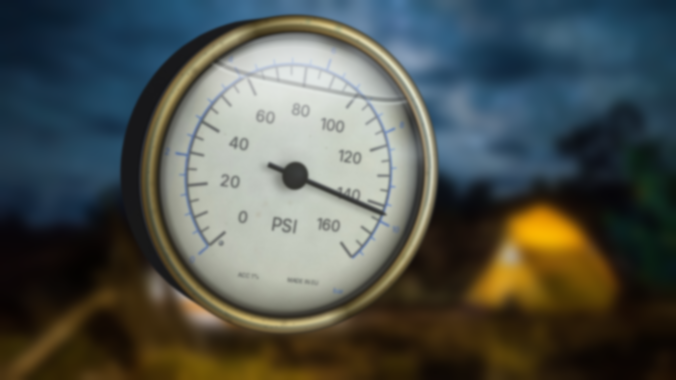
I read 142.5 psi
